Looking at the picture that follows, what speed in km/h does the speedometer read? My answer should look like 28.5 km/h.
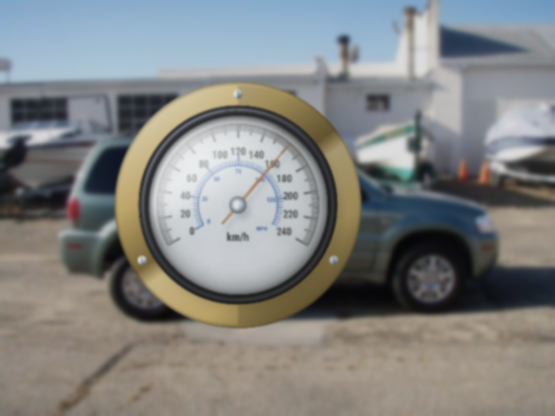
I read 160 km/h
